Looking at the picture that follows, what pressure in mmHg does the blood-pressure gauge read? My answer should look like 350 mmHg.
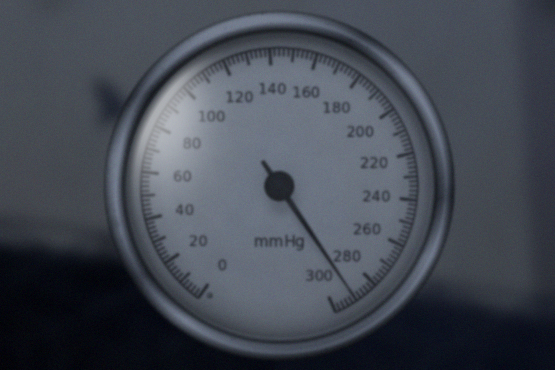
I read 290 mmHg
